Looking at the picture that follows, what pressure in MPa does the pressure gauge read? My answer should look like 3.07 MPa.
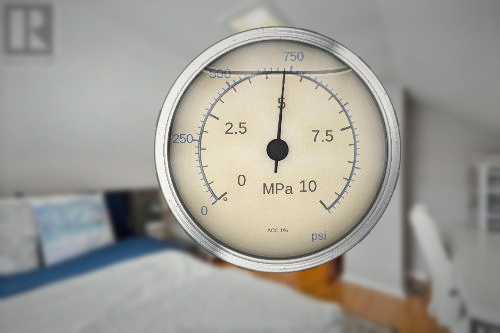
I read 5 MPa
